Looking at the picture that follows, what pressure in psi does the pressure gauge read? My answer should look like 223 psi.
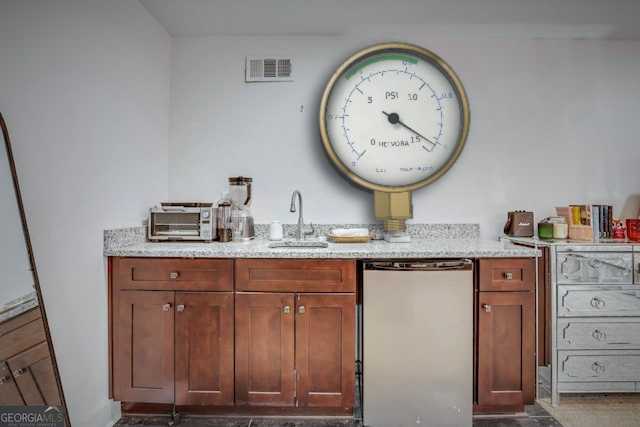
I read 14.5 psi
